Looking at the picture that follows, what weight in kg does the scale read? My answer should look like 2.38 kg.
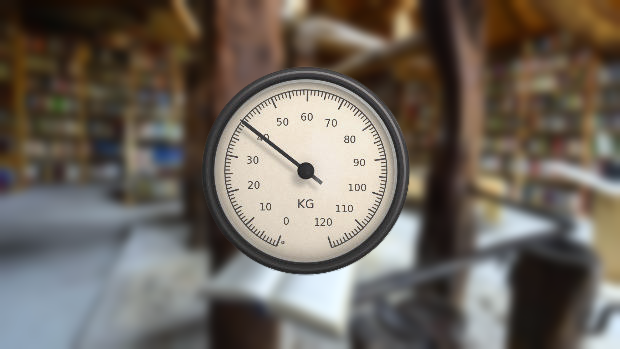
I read 40 kg
